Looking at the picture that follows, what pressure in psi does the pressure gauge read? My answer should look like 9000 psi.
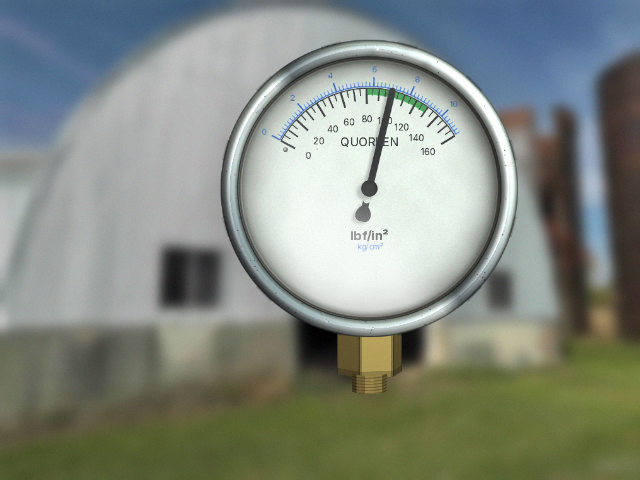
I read 100 psi
